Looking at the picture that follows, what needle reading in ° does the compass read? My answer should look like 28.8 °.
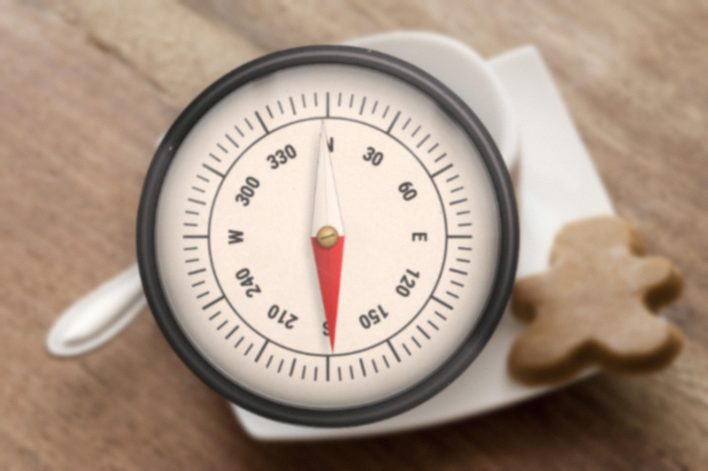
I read 177.5 °
